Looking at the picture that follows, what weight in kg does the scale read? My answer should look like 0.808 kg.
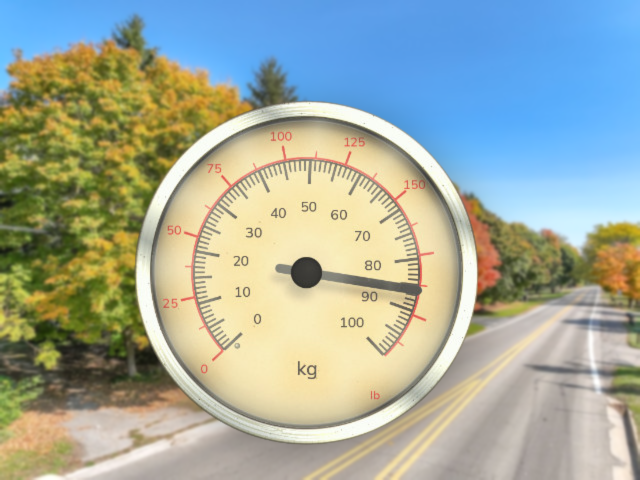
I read 86 kg
